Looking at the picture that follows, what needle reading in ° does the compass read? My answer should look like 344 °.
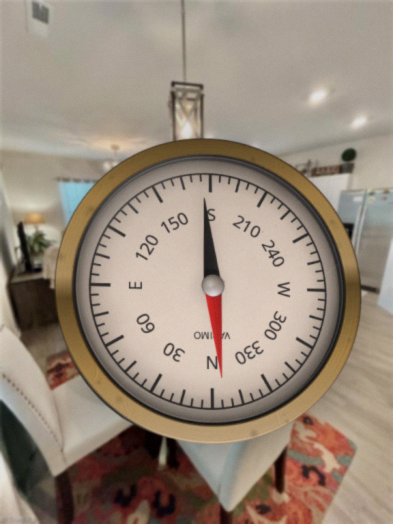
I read 355 °
